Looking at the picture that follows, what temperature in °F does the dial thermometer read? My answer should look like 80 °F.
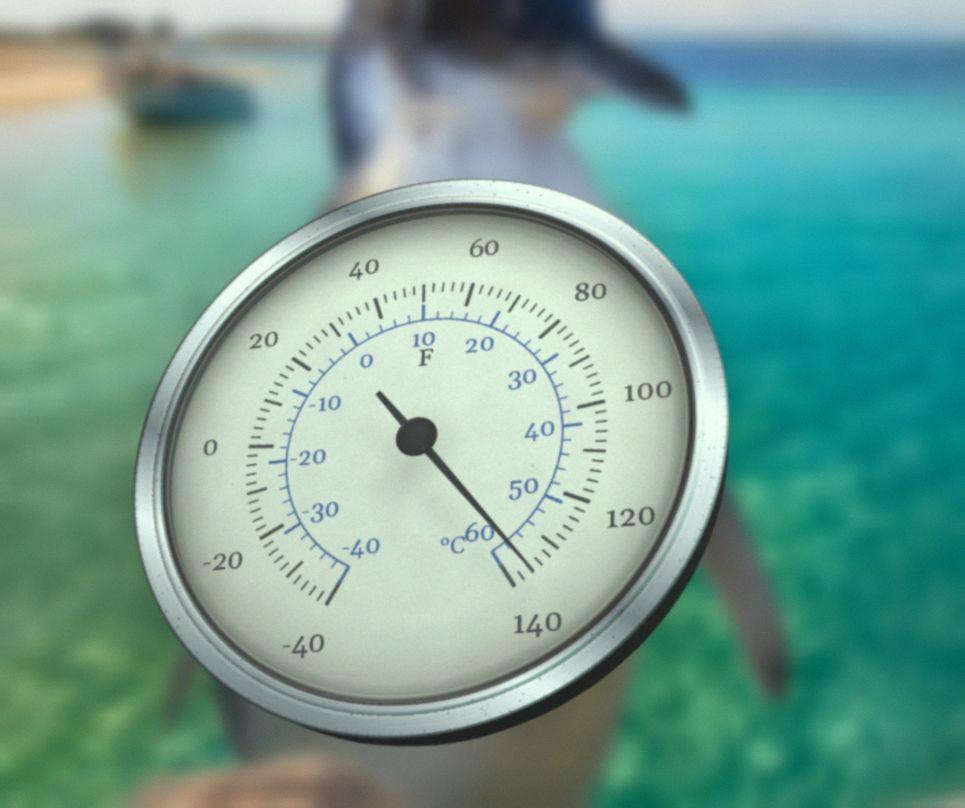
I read 136 °F
